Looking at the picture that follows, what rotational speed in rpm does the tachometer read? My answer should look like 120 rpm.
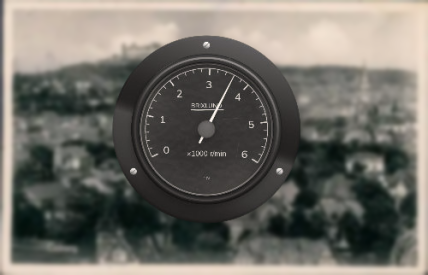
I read 3600 rpm
